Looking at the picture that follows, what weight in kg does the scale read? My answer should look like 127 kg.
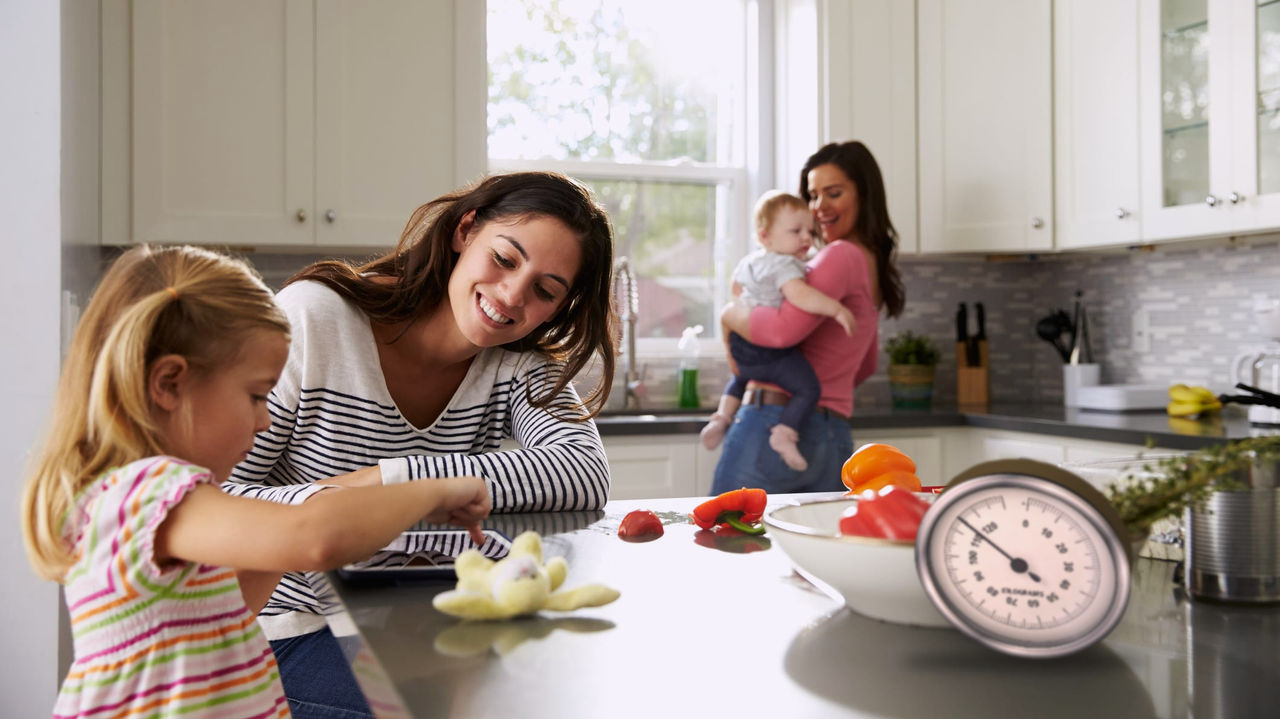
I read 115 kg
